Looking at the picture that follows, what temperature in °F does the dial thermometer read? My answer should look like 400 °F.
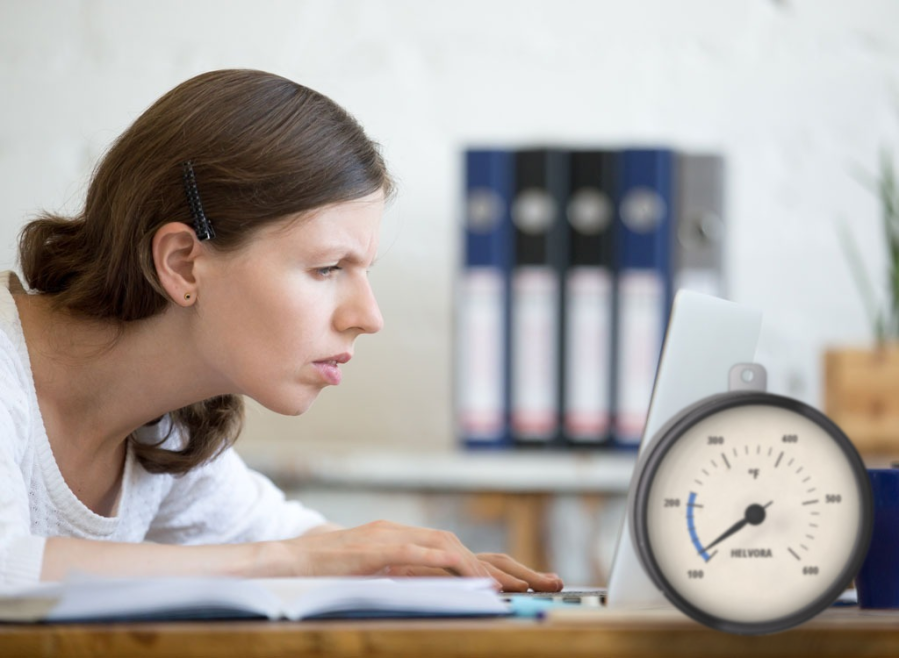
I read 120 °F
